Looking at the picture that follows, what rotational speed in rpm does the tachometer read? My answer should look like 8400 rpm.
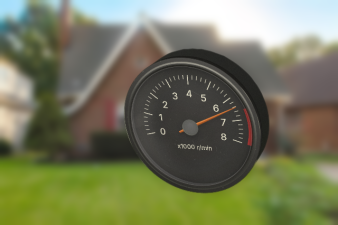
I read 6400 rpm
